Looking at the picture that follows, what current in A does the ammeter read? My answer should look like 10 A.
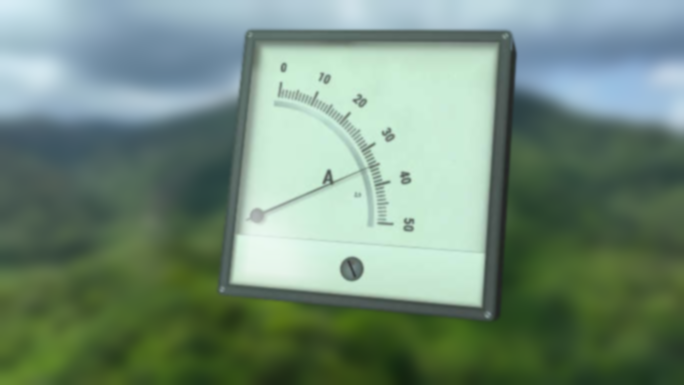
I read 35 A
